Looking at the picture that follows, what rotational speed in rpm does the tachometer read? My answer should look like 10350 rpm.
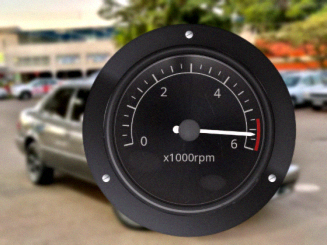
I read 5625 rpm
